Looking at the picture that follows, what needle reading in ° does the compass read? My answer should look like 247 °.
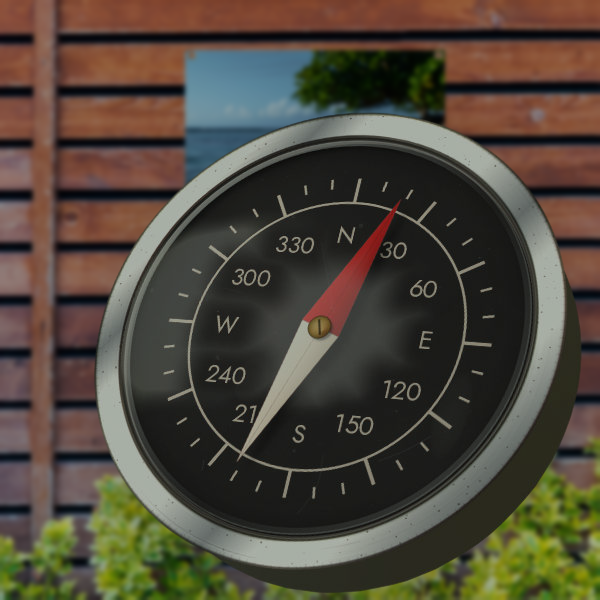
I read 20 °
